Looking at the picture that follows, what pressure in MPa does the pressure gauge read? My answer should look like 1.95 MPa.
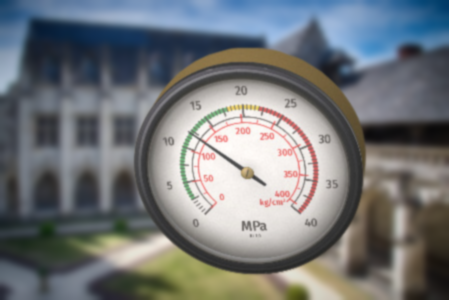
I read 12.5 MPa
